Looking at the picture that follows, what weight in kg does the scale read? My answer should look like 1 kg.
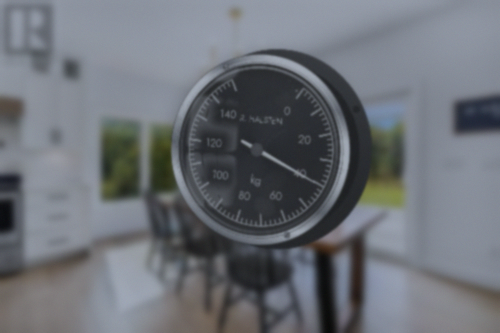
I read 40 kg
